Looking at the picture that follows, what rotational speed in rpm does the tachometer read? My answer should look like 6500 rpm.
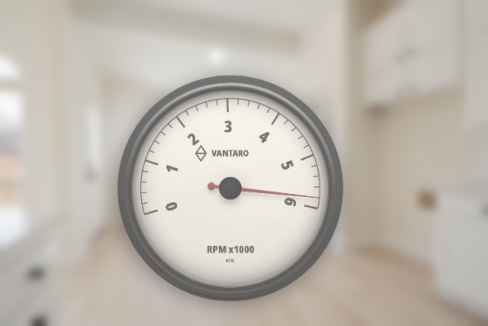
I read 5800 rpm
